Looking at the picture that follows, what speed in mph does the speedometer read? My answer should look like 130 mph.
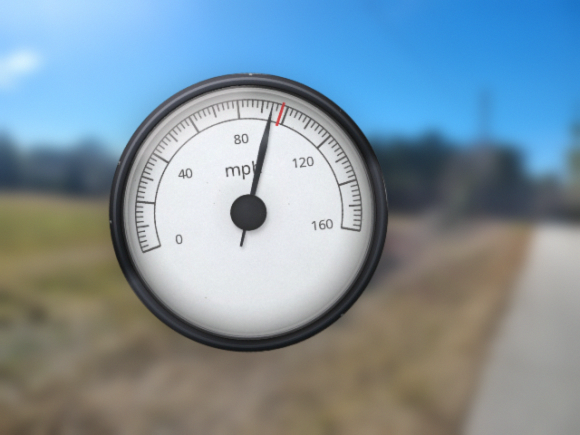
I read 94 mph
